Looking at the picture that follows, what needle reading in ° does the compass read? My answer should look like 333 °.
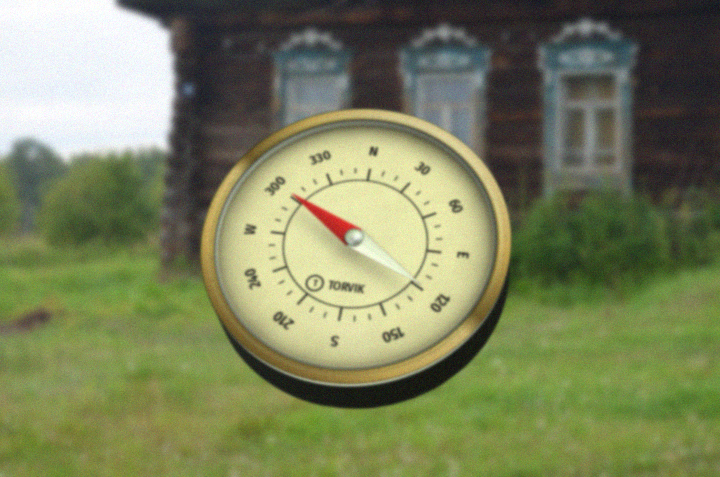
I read 300 °
